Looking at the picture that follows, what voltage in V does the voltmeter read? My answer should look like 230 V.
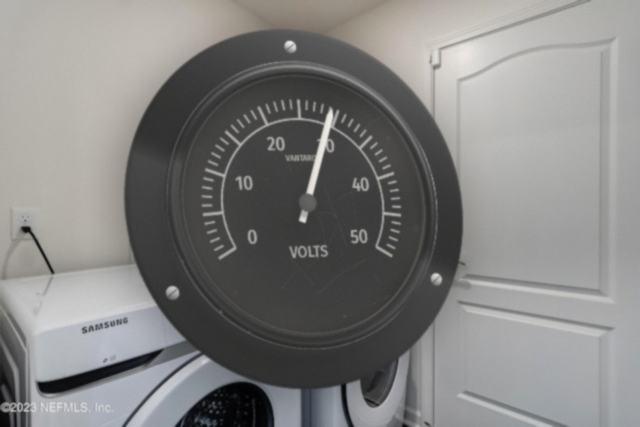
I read 29 V
